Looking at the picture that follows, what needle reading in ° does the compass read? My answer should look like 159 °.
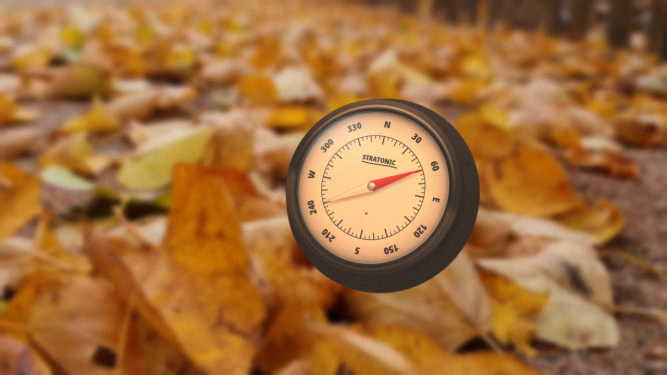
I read 60 °
